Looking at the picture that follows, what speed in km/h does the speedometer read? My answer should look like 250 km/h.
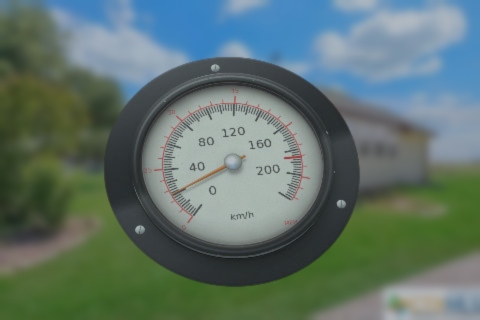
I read 20 km/h
